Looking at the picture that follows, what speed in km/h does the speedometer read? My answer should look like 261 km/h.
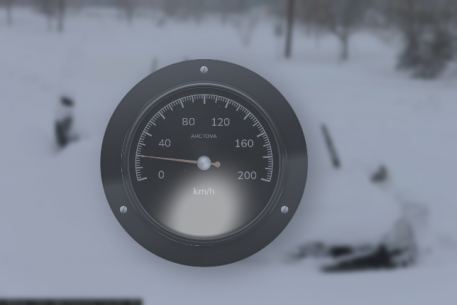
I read 20 km/h
